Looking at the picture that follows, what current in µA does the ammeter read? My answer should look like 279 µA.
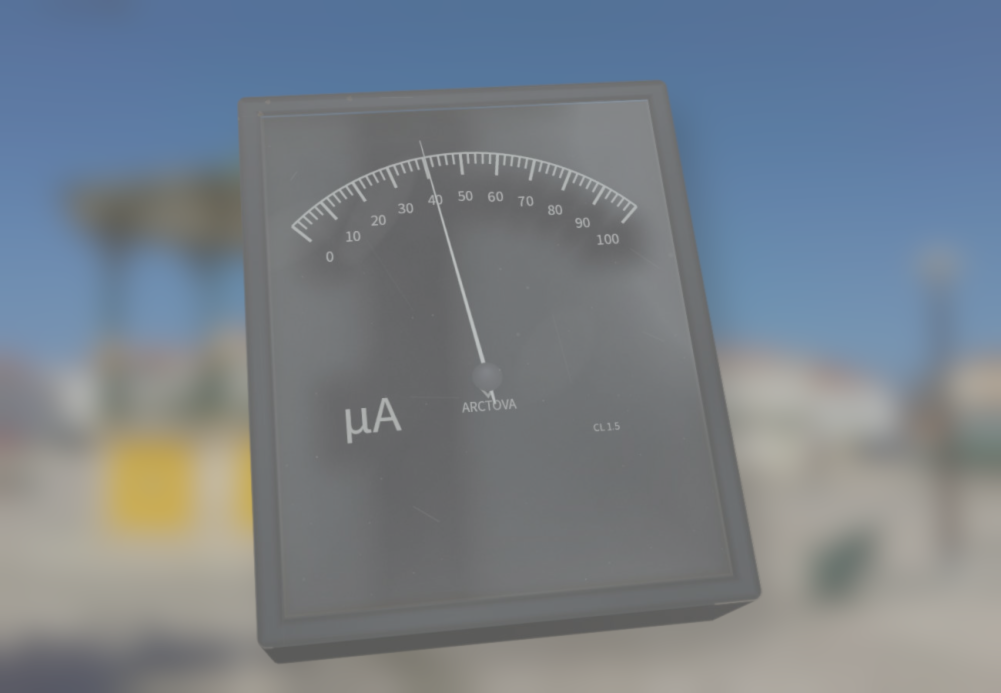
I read 40 µA
